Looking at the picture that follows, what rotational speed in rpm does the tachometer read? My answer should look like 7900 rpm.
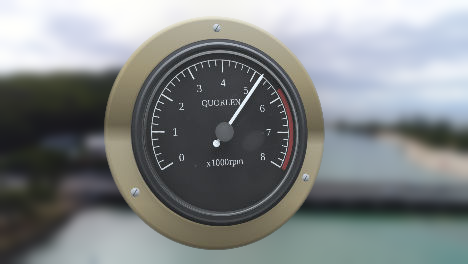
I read 5200 rpm
